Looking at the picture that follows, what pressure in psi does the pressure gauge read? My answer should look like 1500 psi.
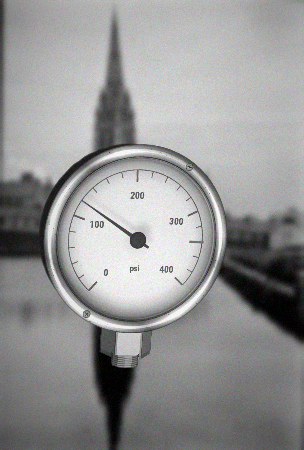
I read 120 psi
